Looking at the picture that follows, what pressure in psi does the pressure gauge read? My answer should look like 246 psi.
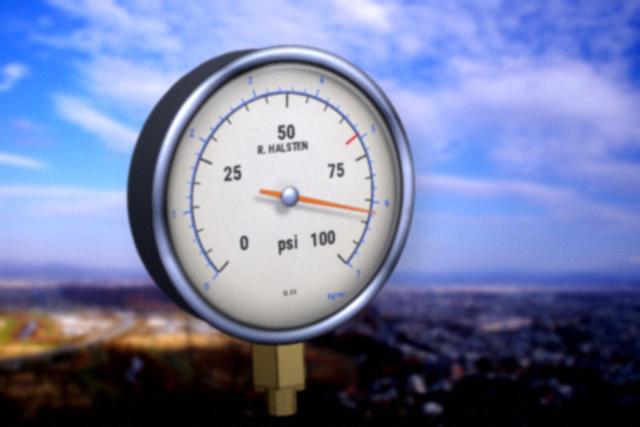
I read 87.5 psi
